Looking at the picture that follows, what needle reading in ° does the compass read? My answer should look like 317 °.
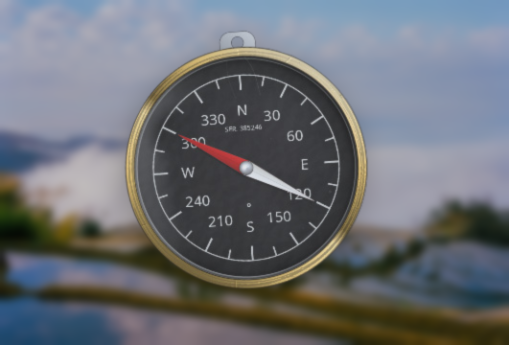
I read 300 °
